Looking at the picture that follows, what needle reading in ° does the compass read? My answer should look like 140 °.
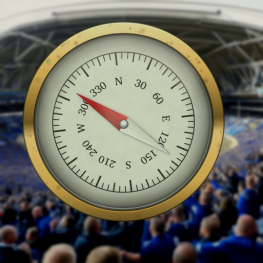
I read 310 °
